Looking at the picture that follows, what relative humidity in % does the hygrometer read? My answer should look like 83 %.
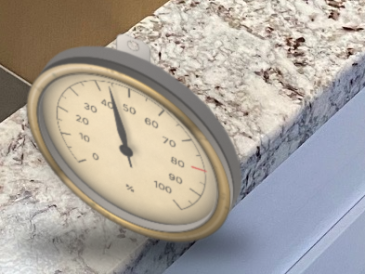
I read 45 %
